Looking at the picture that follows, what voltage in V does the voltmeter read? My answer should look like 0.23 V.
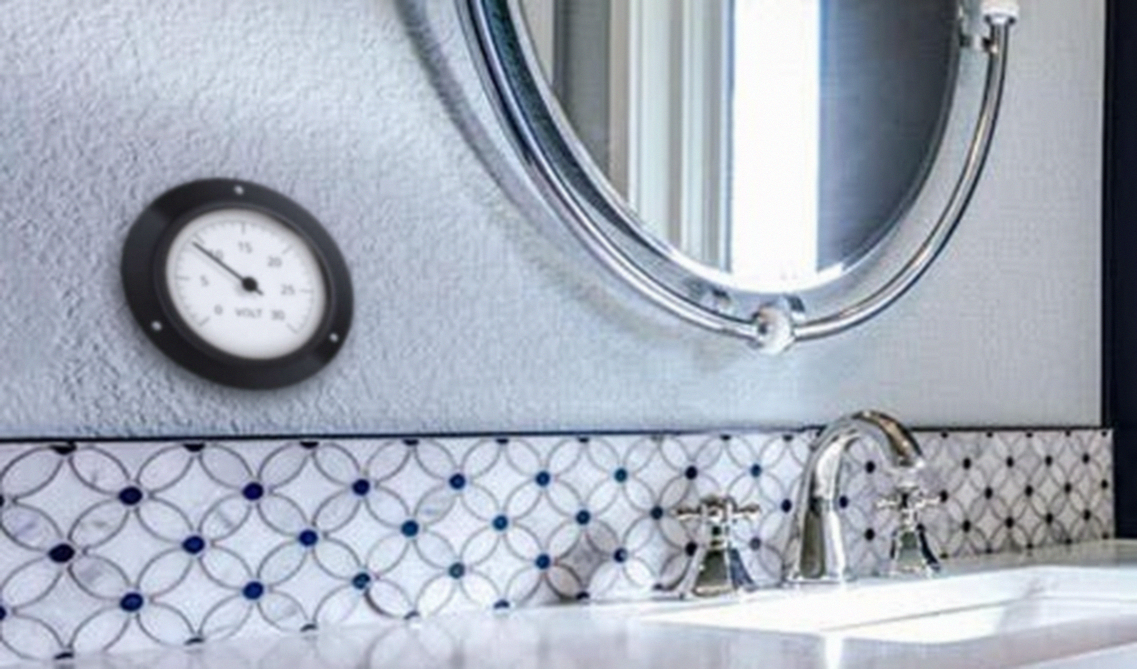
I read 9 V
